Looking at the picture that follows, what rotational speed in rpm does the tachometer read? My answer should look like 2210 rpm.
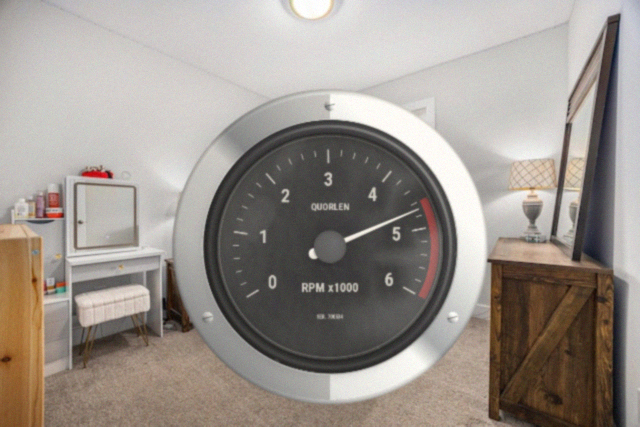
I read 4700 rpm
